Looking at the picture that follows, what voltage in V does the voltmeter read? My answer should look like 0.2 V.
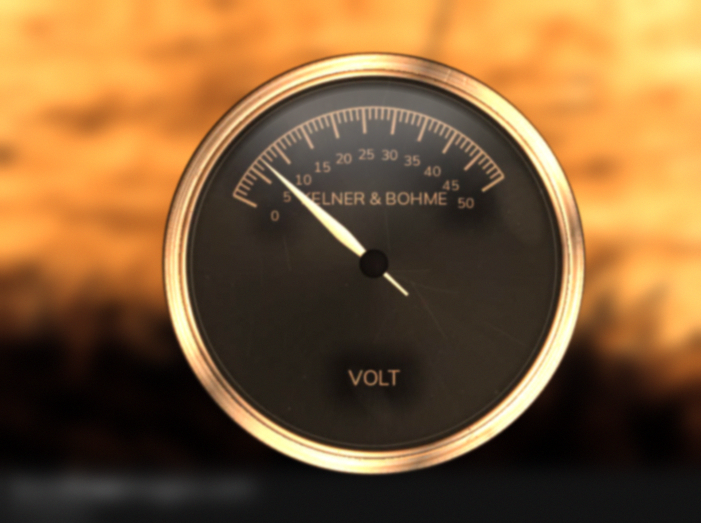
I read 7 V
